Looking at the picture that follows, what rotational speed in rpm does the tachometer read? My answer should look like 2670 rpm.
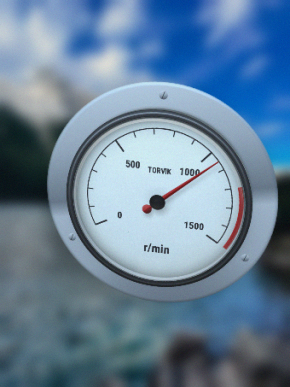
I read 1050 rpm
